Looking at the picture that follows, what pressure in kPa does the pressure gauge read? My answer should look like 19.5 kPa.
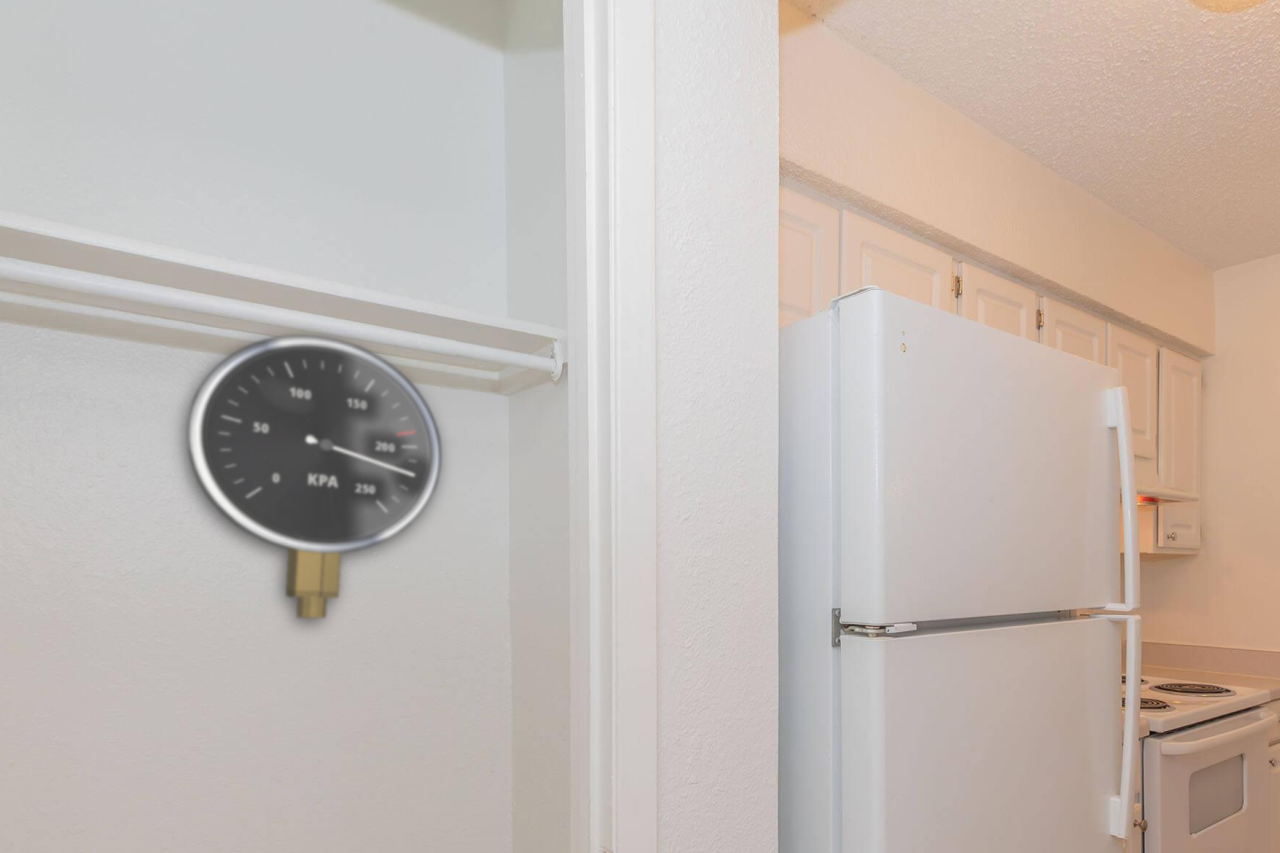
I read 220 kPa
